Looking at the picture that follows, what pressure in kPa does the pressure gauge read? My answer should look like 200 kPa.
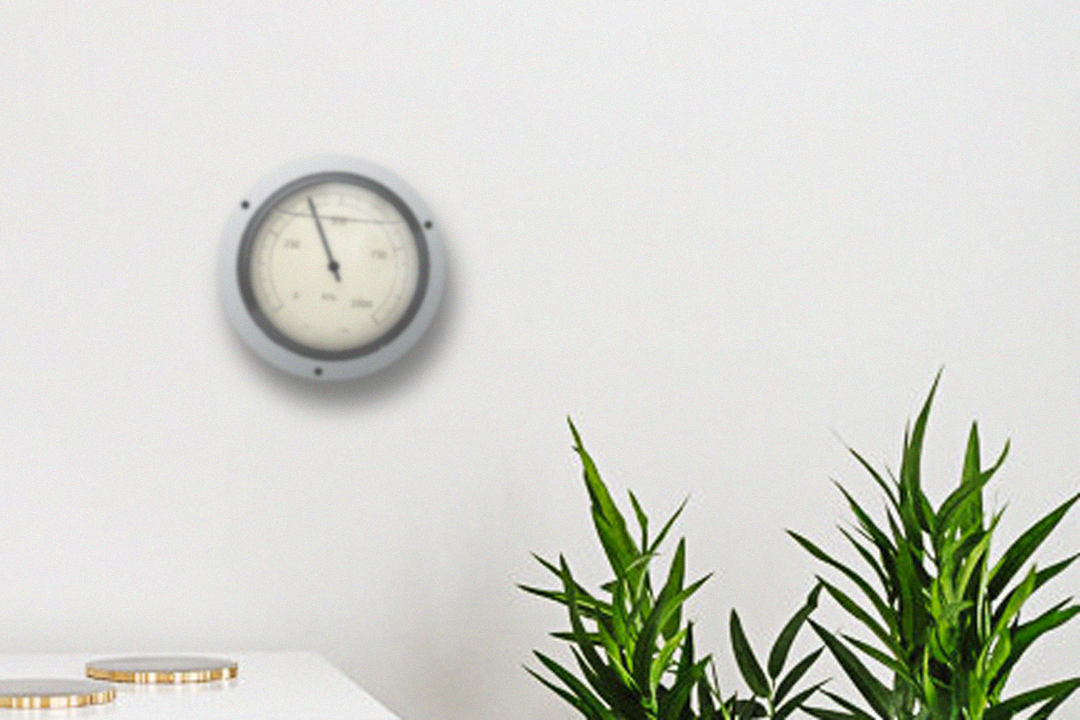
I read 400 kPa
